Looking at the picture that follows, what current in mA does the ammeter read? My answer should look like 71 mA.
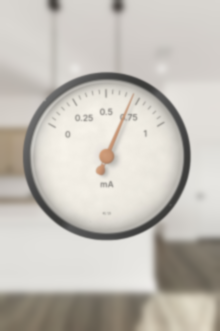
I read 0.7 mA
